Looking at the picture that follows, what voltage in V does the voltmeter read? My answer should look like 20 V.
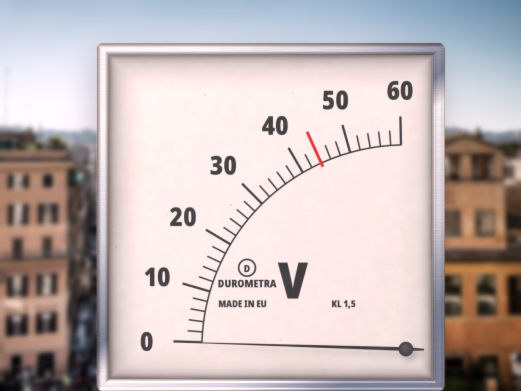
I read 0 V
